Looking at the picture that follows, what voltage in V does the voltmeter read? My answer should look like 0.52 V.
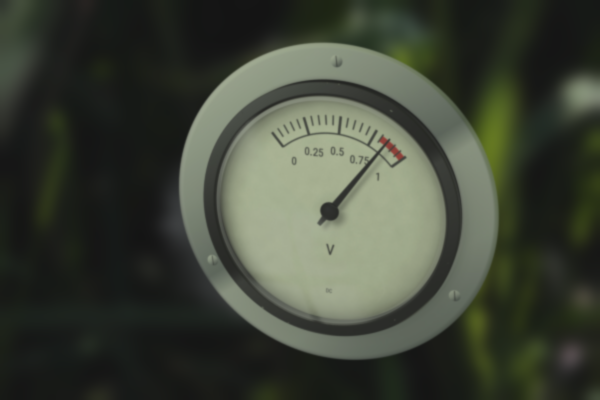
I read 0.85 V
